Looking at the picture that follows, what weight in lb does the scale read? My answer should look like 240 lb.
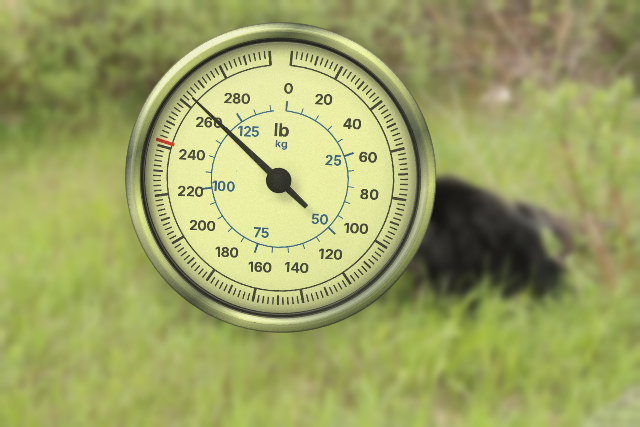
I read 264 lb
